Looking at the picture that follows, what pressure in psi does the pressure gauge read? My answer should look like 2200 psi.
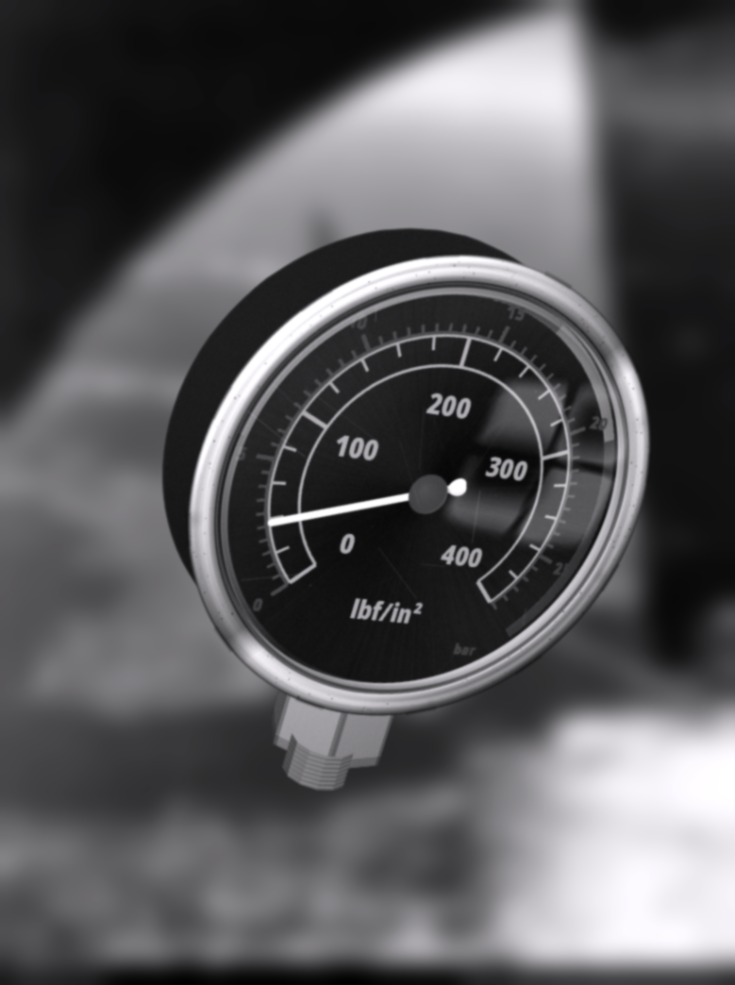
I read 40 psi
